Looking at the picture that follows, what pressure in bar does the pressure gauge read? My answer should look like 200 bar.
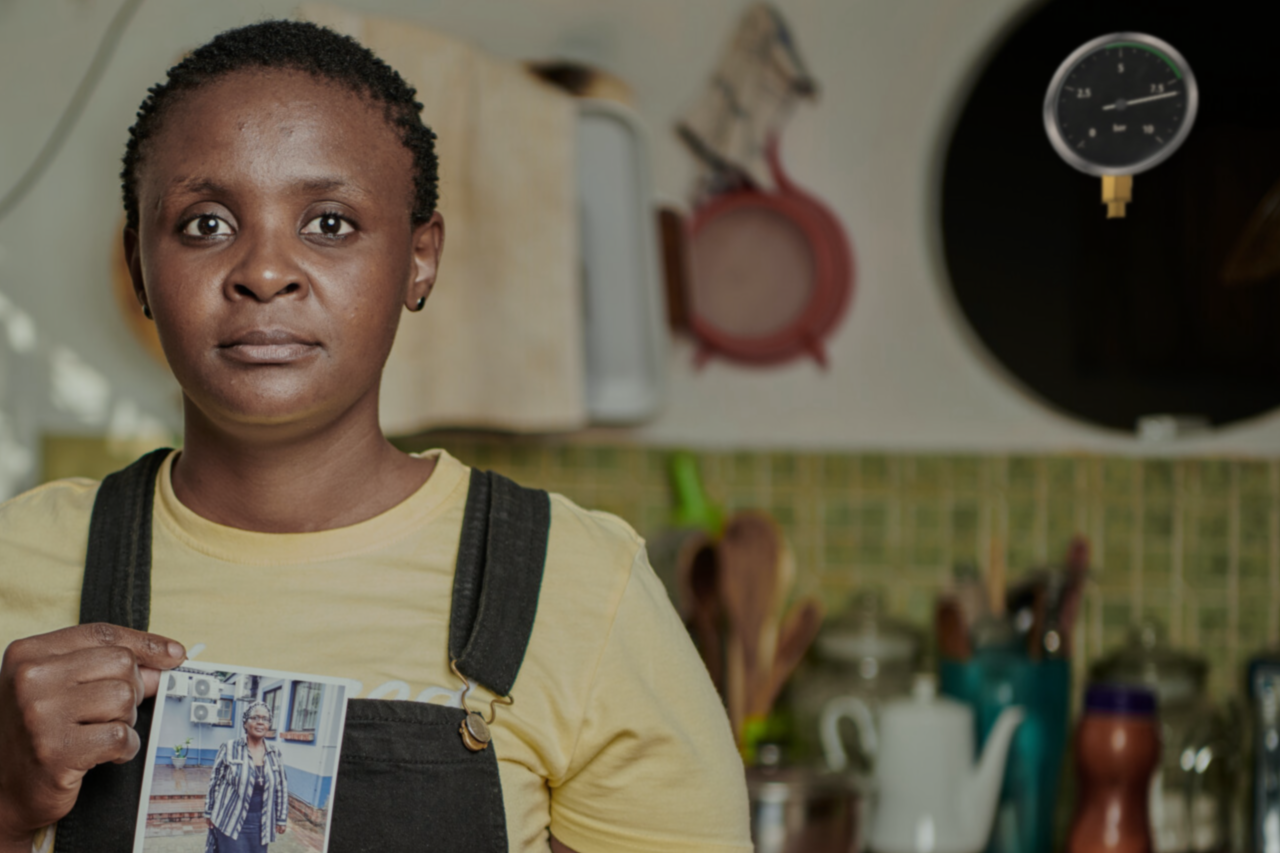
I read 8 bar
